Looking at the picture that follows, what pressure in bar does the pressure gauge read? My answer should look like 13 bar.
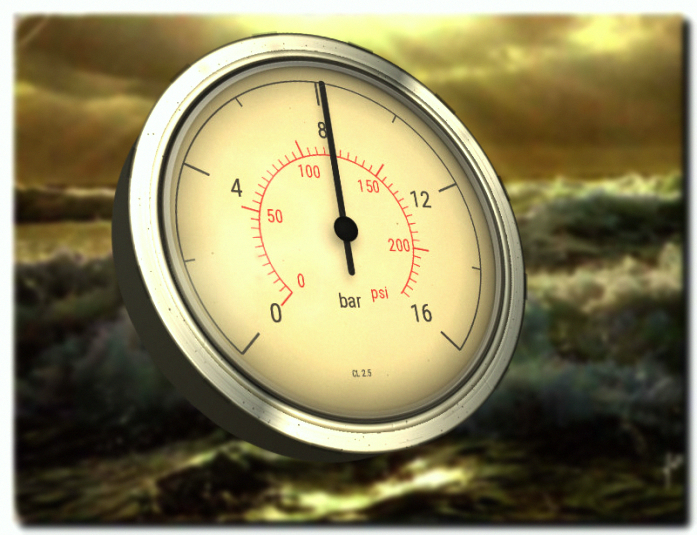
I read 8 bar
